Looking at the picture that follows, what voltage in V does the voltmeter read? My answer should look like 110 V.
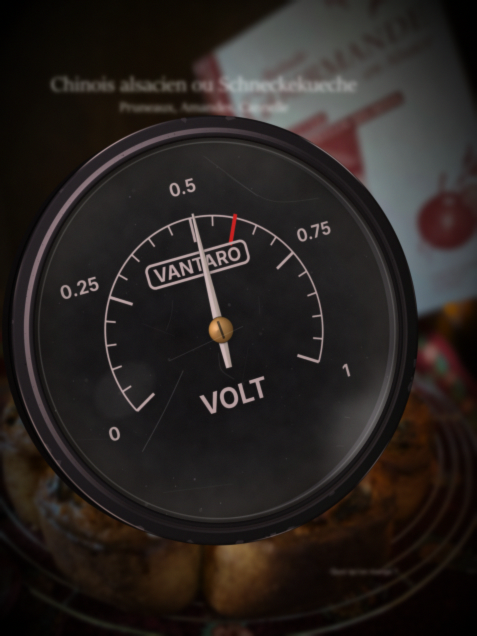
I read 0.5 V
